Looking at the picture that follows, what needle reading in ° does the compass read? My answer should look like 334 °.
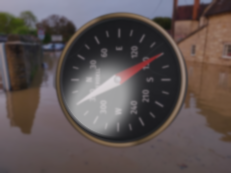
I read 150 °
